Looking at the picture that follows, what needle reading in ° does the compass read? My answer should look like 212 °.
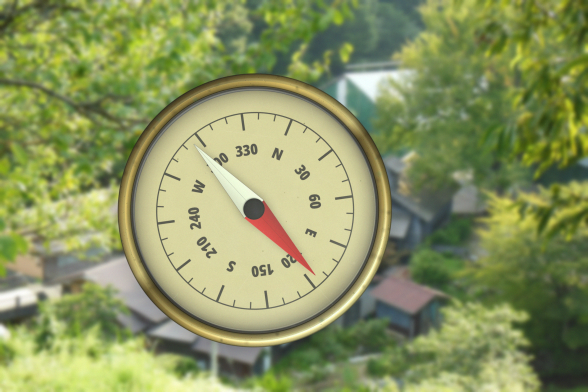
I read 115 °
